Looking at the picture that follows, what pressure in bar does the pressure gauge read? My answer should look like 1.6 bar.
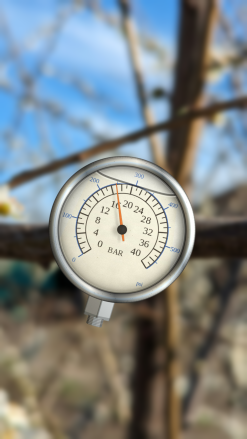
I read 17 bar
